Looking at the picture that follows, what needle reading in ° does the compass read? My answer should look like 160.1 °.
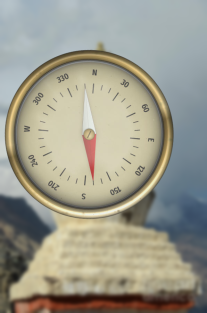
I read 170 °
